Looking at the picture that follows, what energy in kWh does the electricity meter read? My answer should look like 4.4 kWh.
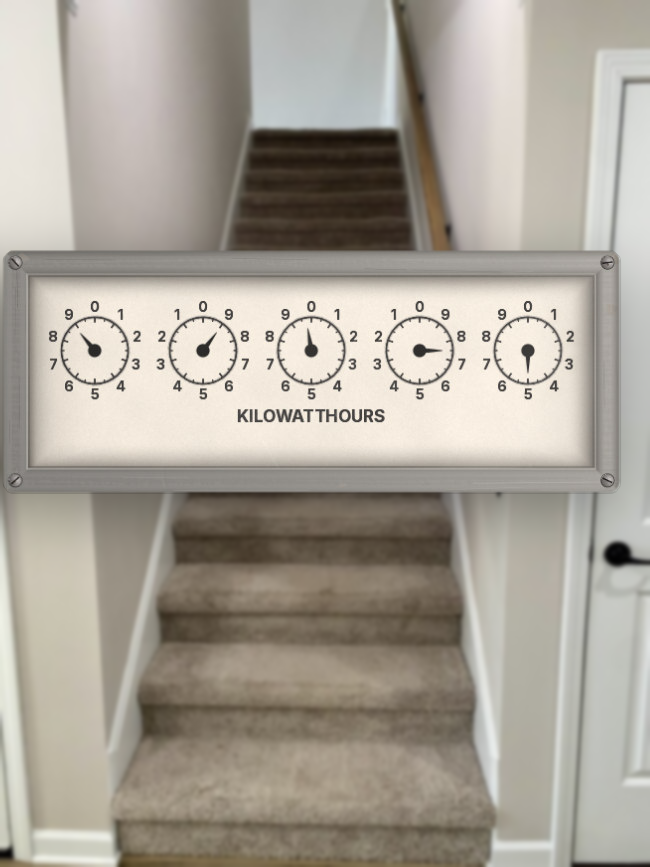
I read 88975 kWh
